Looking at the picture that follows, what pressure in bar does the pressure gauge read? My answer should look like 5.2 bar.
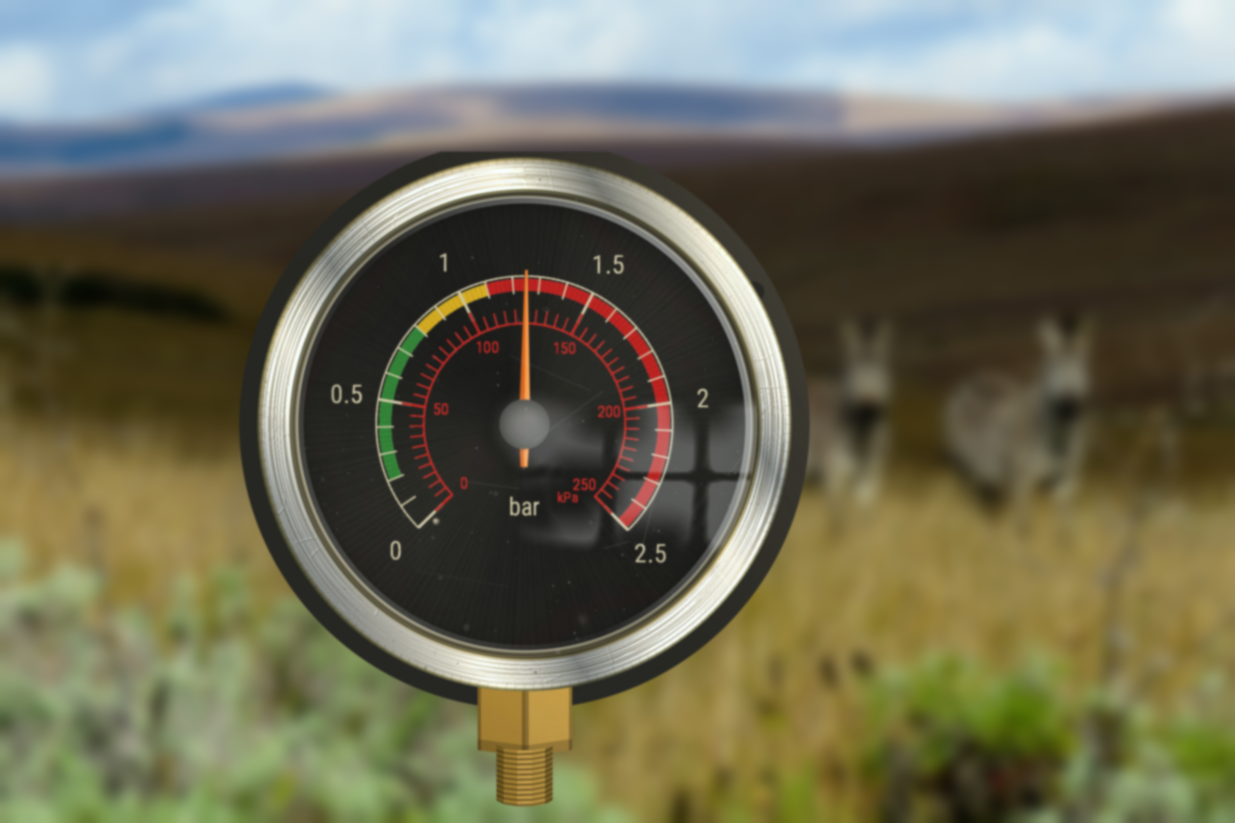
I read 1.25 bar
